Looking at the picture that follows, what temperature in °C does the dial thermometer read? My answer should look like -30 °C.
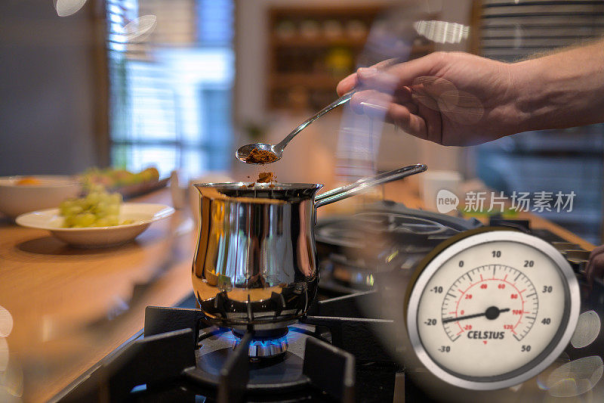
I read -20 °C
